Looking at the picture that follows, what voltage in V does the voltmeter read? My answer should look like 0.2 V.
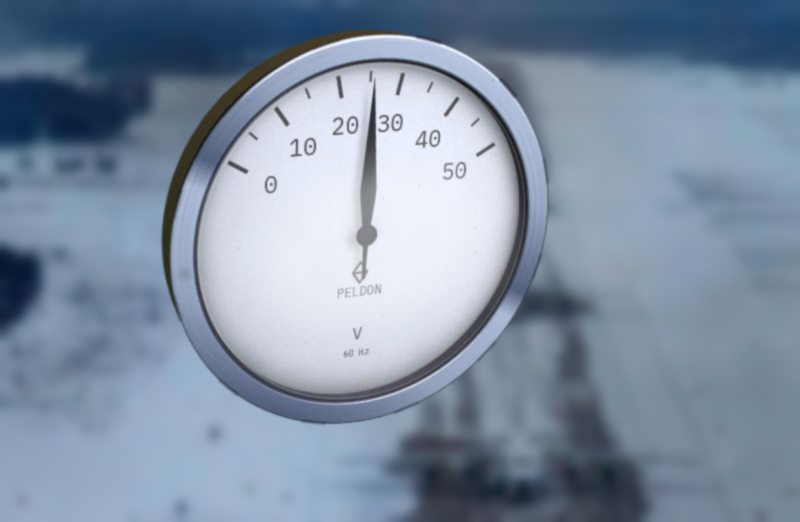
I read 25 V
